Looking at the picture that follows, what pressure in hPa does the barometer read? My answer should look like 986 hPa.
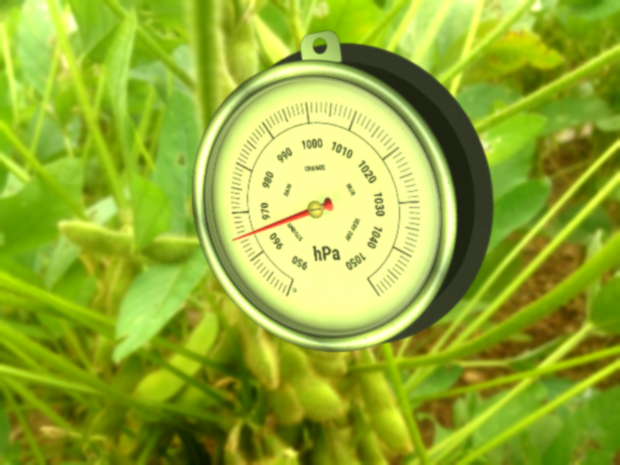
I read 965 hPa
